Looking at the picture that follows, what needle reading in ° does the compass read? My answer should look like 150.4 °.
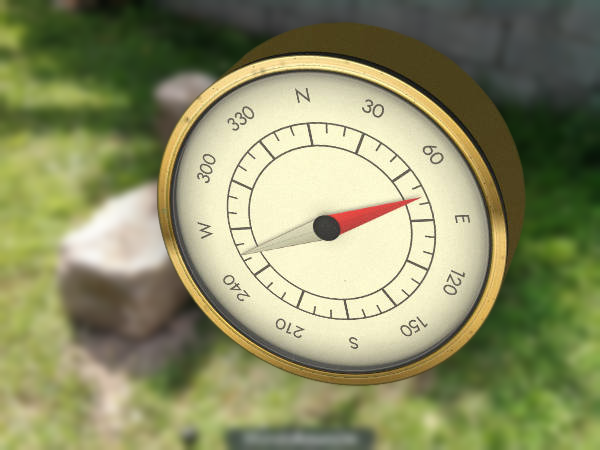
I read 75 °
